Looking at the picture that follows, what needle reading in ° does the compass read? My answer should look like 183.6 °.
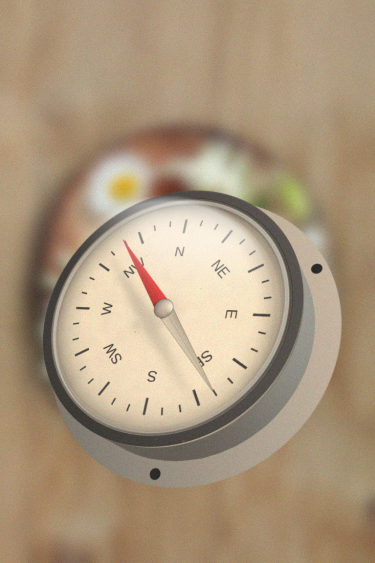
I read 320 °
